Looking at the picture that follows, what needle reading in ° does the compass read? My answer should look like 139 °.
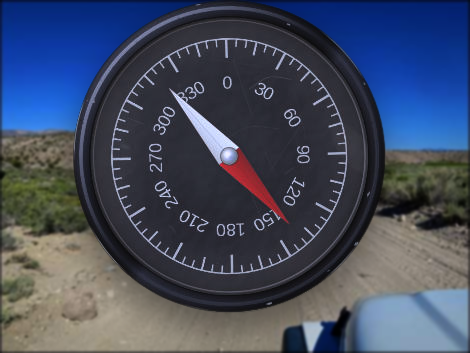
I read 140 °
